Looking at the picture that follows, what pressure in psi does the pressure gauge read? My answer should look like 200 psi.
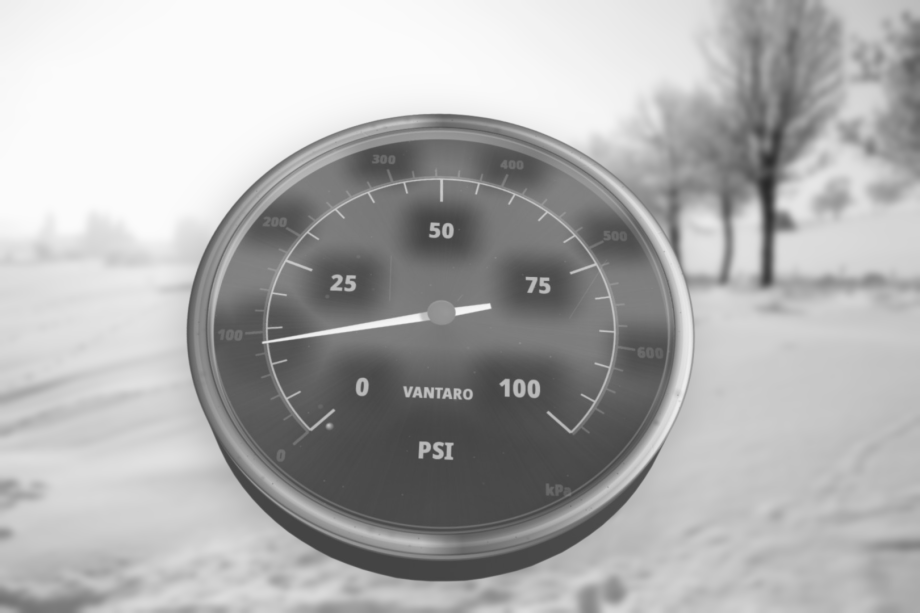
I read 12.5 psi
